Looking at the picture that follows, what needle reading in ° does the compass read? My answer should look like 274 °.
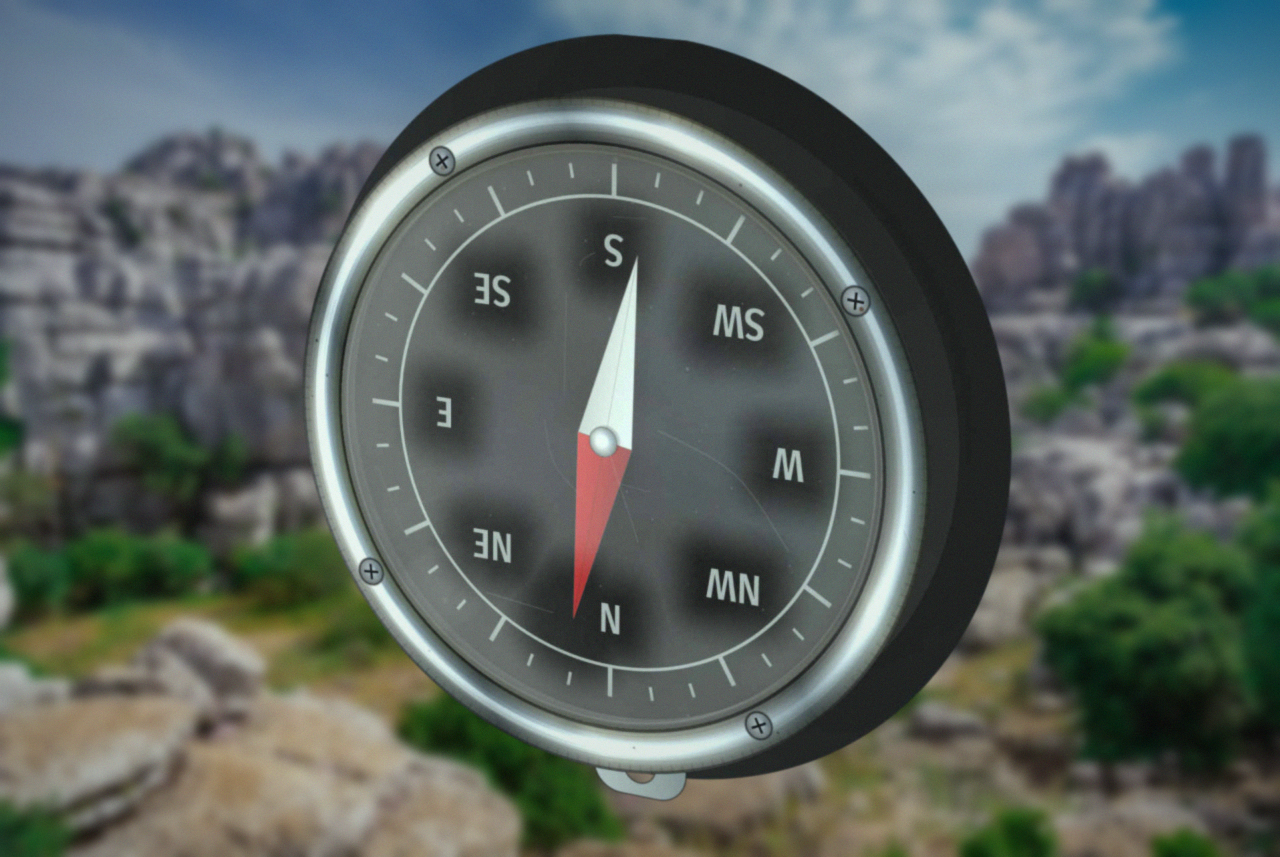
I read 10 °
